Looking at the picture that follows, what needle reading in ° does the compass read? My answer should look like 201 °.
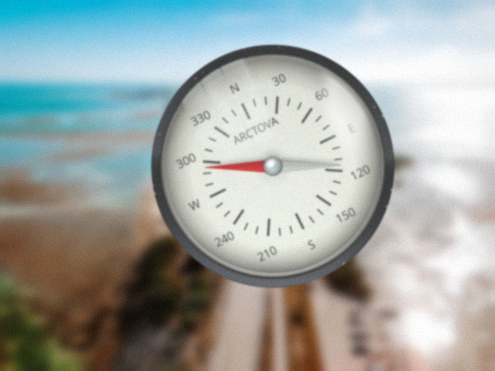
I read 295 °
